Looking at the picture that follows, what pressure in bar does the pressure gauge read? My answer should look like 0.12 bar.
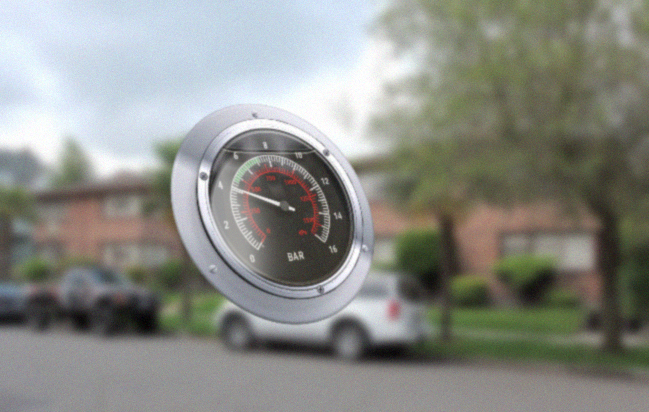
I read 4 bar
